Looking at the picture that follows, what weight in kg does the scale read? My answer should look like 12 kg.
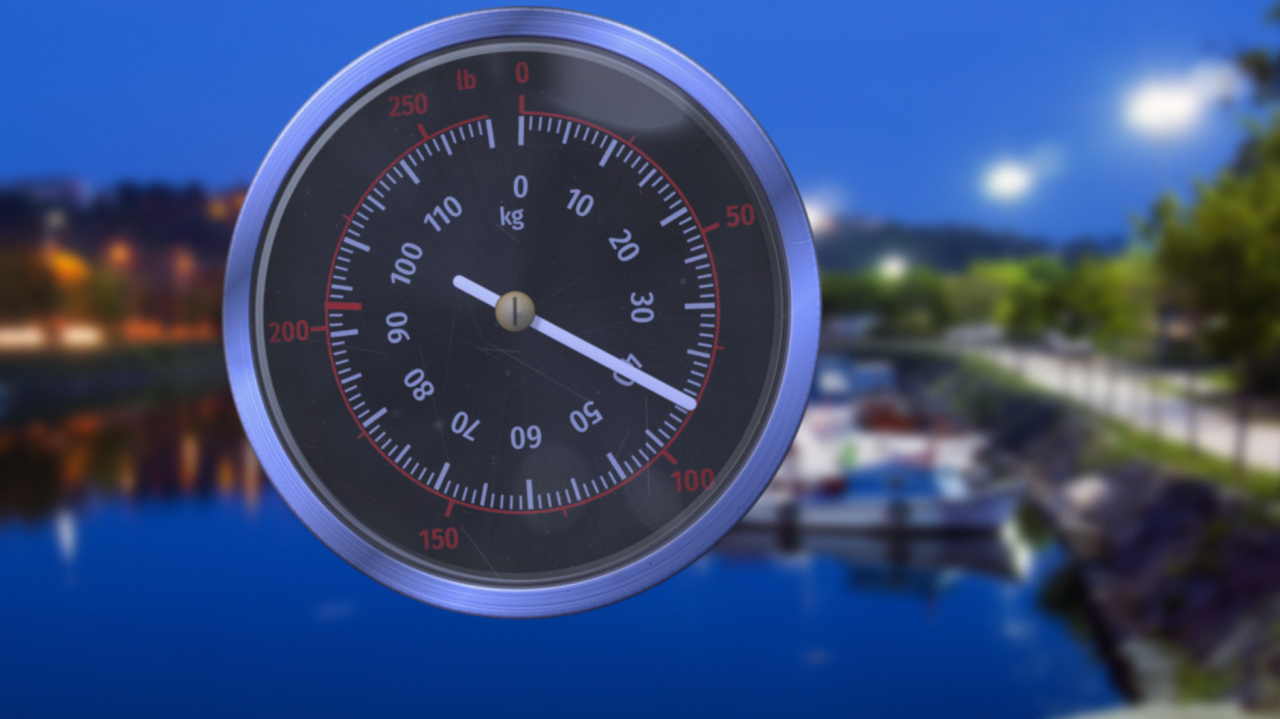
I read 40 kg
